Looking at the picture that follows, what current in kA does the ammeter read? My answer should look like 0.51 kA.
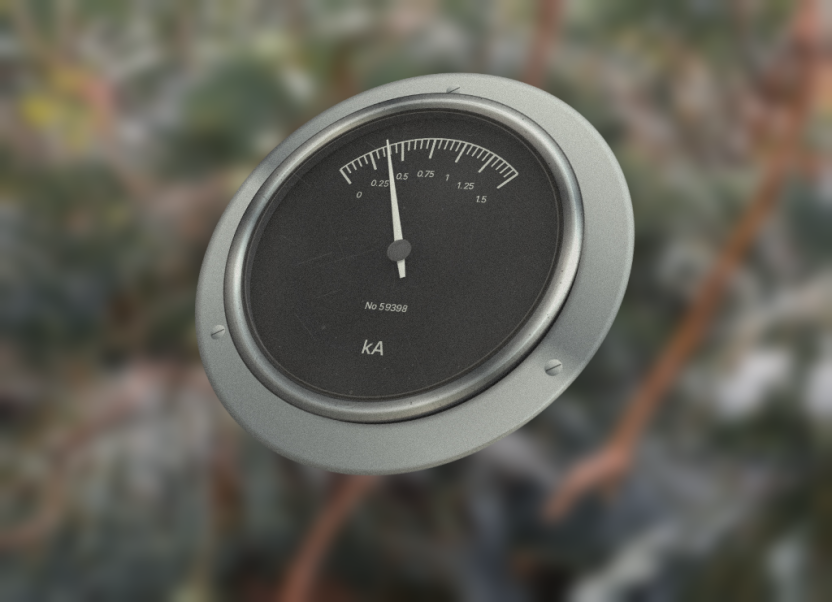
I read 0.4 kA
